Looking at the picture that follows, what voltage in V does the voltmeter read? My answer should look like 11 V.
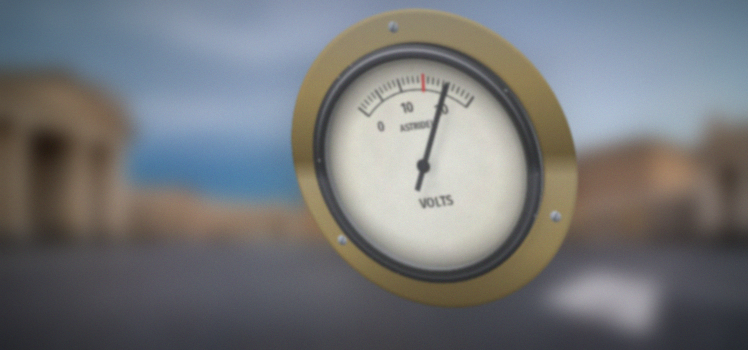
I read 20 V
